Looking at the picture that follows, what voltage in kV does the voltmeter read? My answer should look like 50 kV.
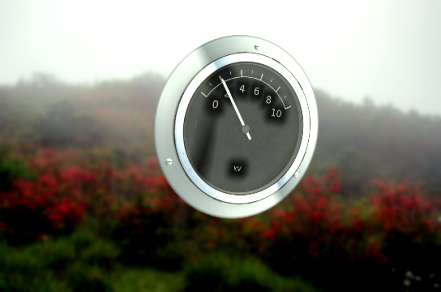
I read 2 kV
